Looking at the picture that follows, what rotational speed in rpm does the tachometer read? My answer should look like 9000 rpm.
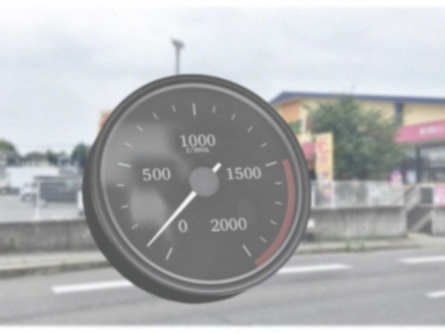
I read 100 rpm
